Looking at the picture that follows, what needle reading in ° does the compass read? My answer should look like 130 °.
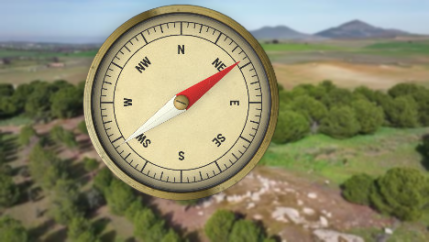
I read 55 °
